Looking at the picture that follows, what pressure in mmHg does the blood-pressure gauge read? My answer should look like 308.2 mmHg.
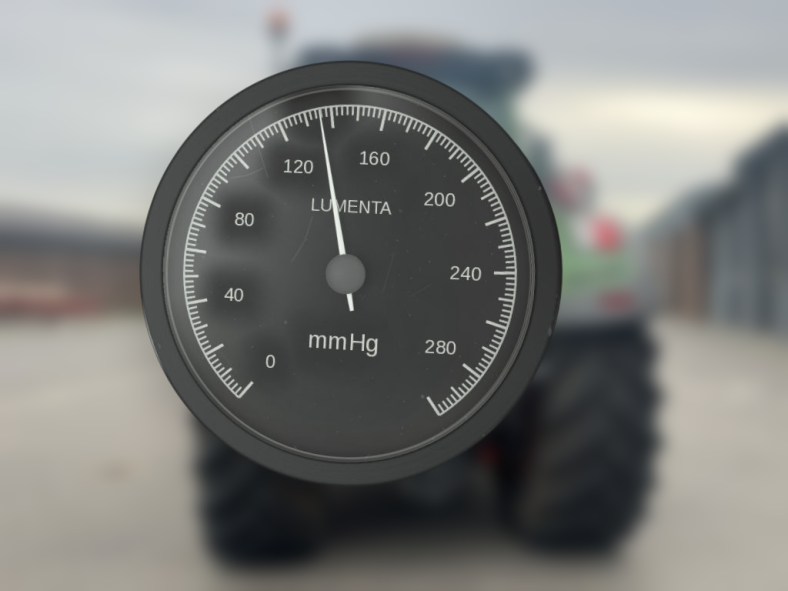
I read 136 mmHg
